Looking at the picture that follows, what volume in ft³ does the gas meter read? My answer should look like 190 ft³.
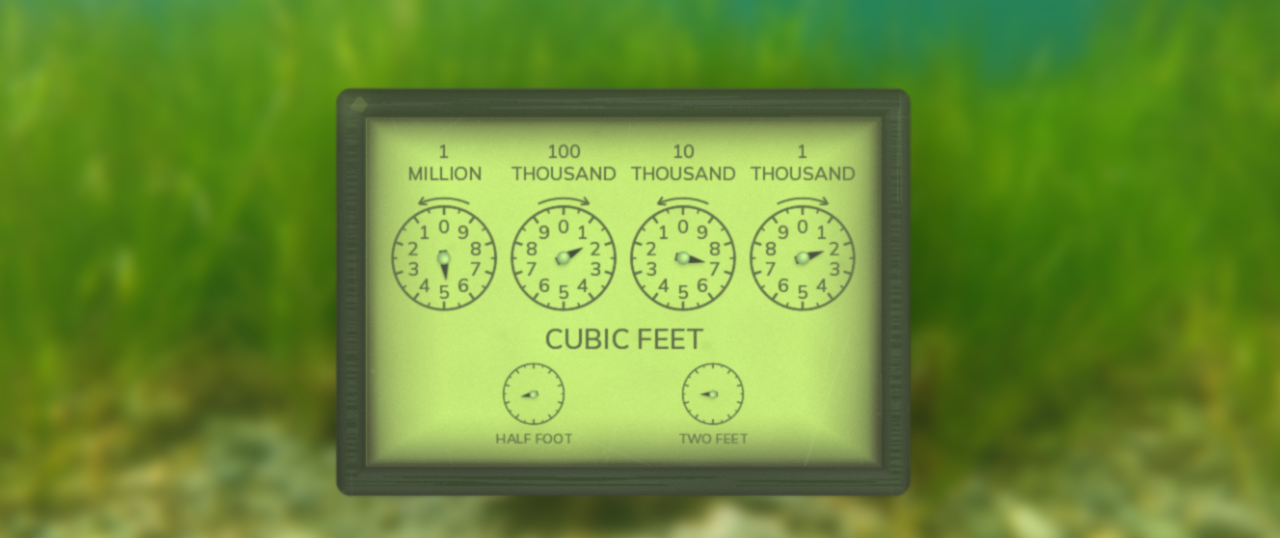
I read 517200 ft³
